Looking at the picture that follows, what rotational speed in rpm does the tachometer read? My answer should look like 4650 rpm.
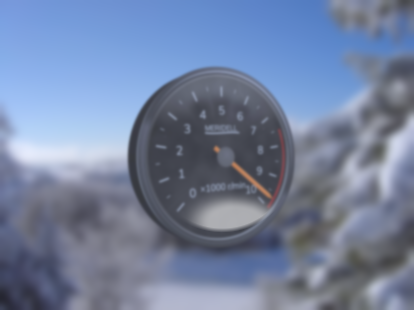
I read 9750 rpm
